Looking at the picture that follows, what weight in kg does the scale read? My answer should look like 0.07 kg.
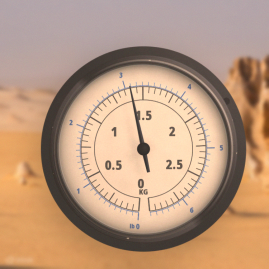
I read 1.4 kg
